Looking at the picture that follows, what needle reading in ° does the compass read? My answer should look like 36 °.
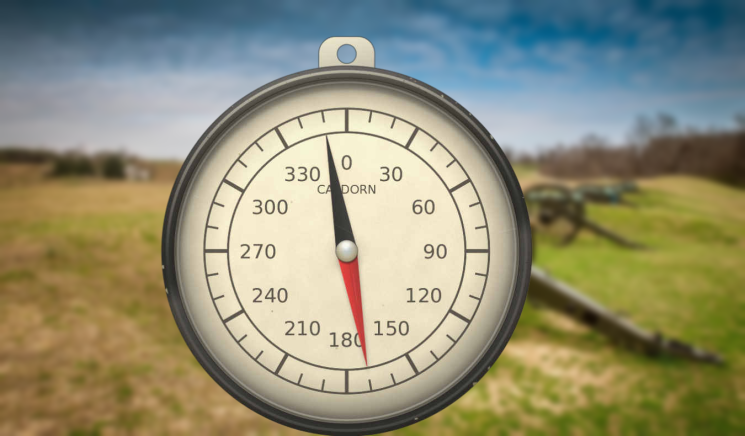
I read 170 °
